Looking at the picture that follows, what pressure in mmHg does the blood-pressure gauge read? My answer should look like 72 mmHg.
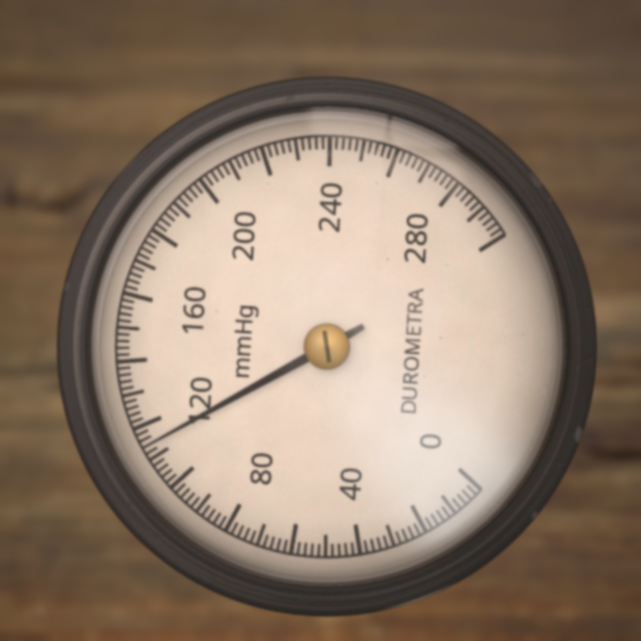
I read 114 mmHg
